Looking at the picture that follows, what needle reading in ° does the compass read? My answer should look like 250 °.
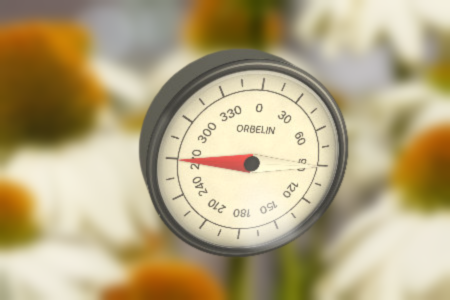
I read 270 °
